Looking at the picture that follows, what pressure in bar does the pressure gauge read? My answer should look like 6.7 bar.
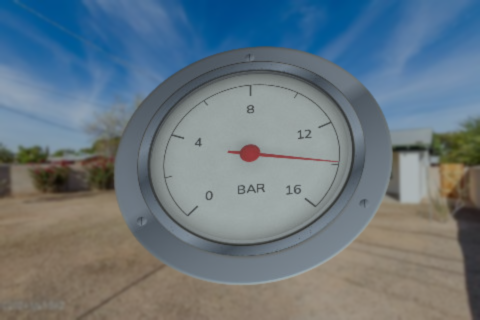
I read 14 bar
